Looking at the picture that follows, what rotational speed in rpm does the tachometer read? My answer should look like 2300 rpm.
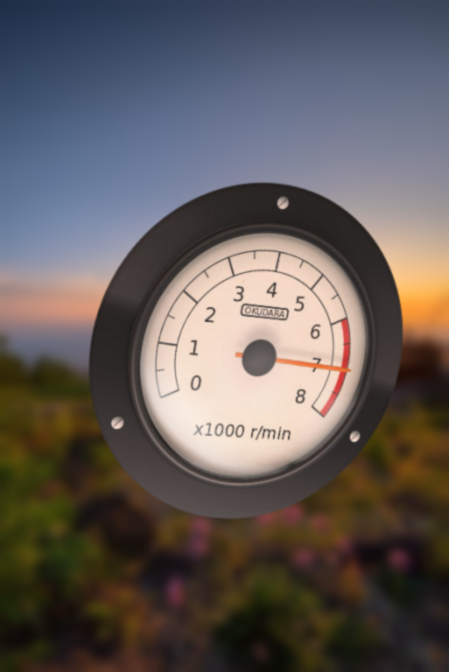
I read 7000 rpm
